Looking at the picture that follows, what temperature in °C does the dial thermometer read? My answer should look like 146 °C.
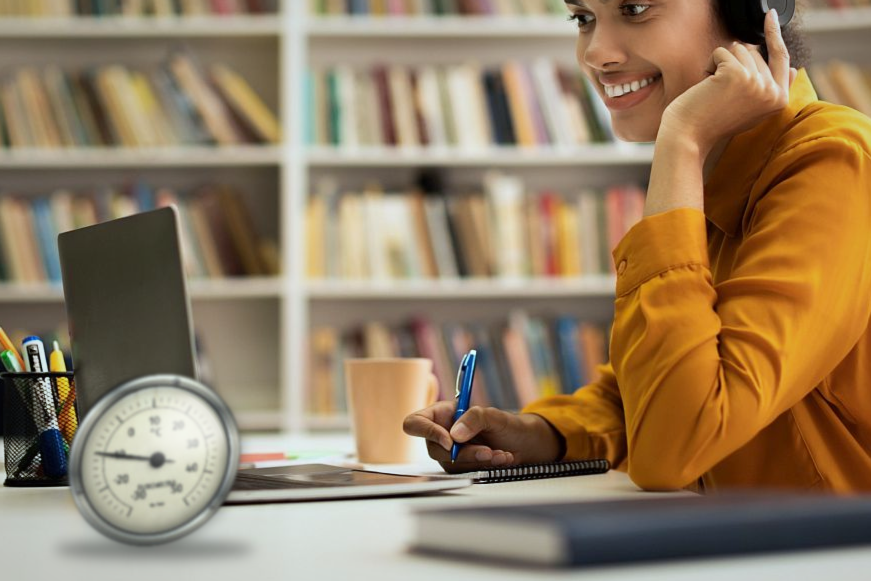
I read -10 °C
